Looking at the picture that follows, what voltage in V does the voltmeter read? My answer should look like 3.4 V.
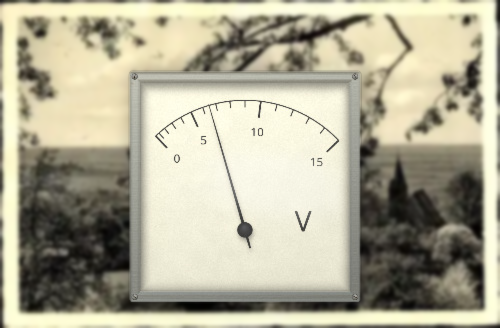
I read 6.5 V
